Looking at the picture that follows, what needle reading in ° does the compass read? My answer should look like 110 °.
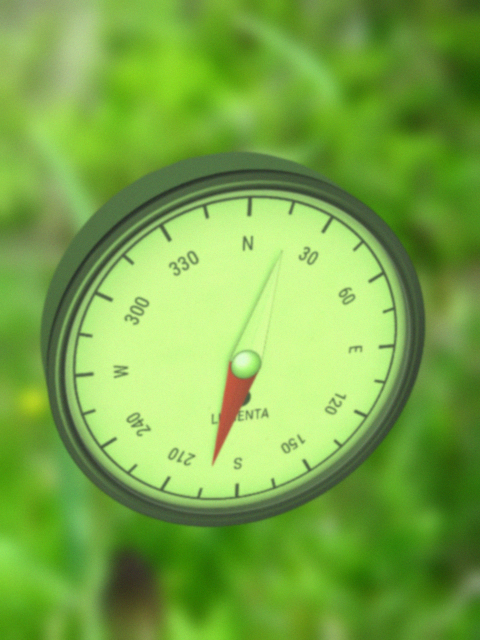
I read 195 °
